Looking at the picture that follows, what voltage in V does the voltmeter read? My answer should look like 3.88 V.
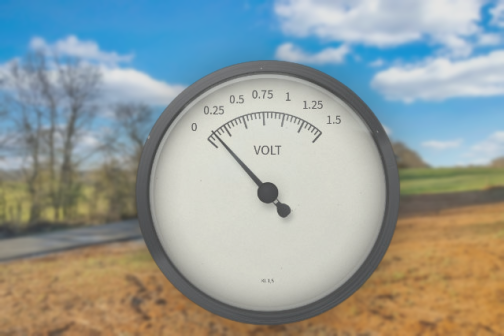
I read 0.1 V
